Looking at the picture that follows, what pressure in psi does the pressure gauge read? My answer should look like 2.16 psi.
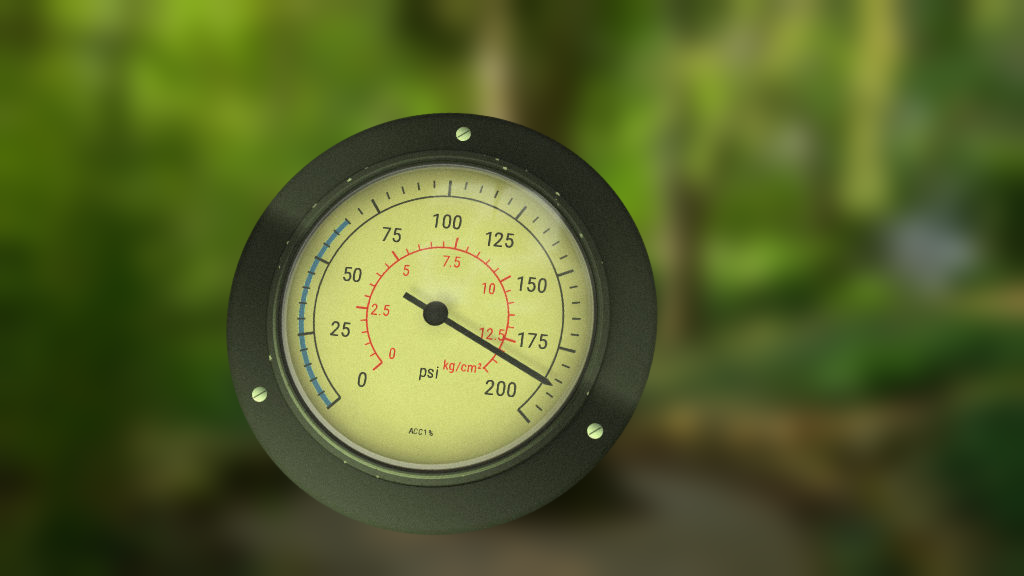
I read 187.5 psi
